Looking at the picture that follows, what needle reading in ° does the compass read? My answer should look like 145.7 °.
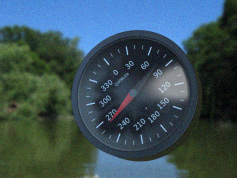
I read 260 °
